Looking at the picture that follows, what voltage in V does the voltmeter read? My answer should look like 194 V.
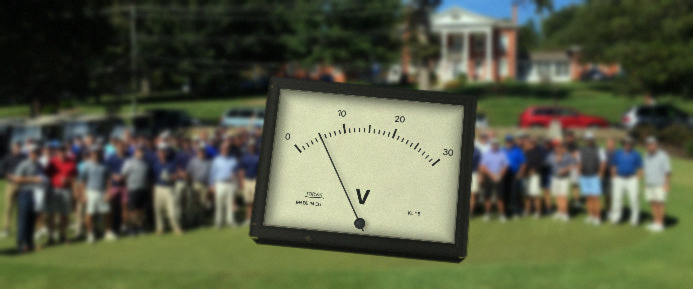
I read 5 V
